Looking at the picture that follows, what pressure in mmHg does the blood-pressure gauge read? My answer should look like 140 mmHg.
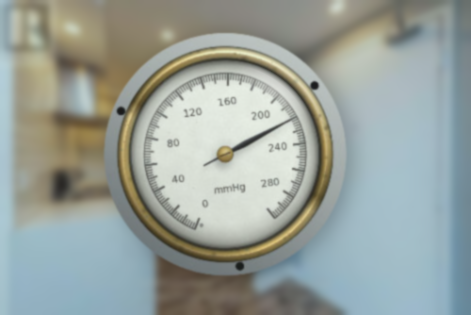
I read 220 mmHg
